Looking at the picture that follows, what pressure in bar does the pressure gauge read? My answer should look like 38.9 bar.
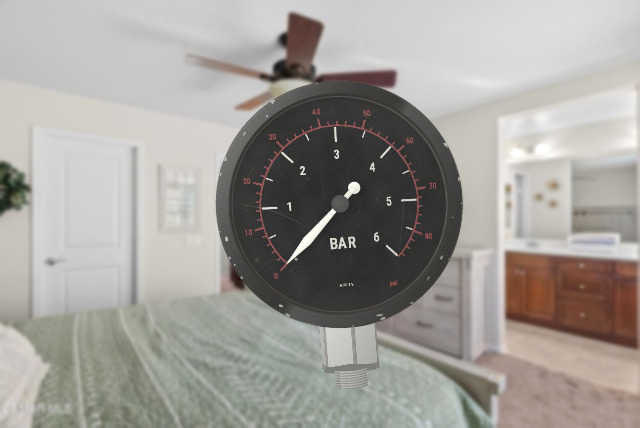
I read 0 bar
